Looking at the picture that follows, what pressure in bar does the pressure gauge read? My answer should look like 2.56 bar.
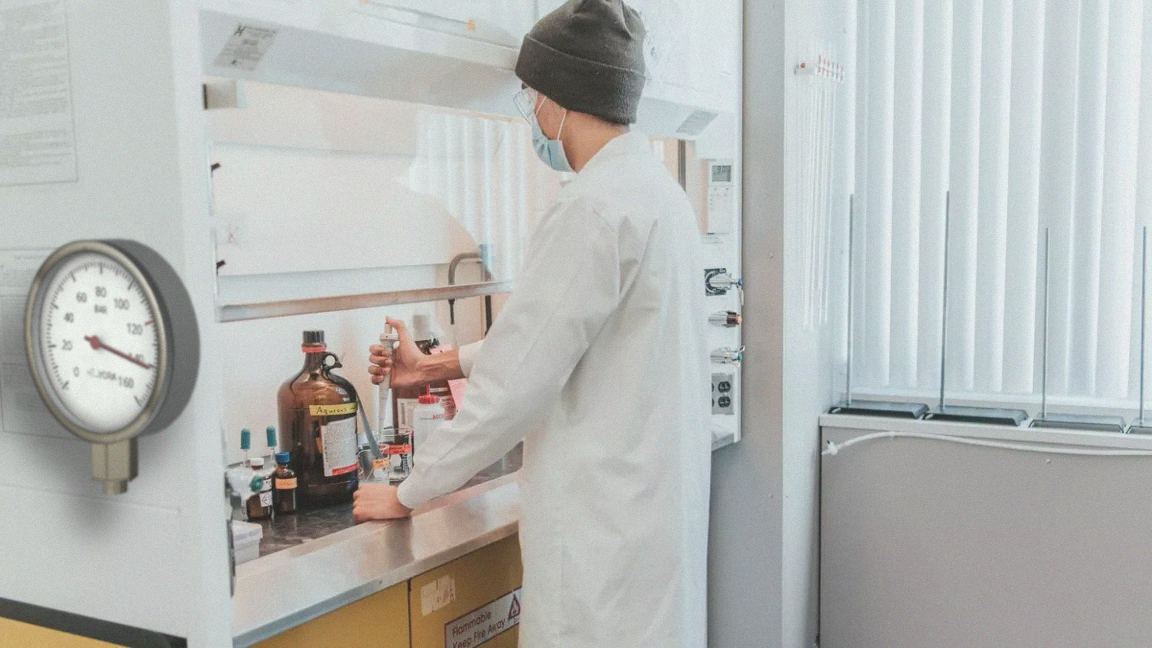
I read 140 bar
